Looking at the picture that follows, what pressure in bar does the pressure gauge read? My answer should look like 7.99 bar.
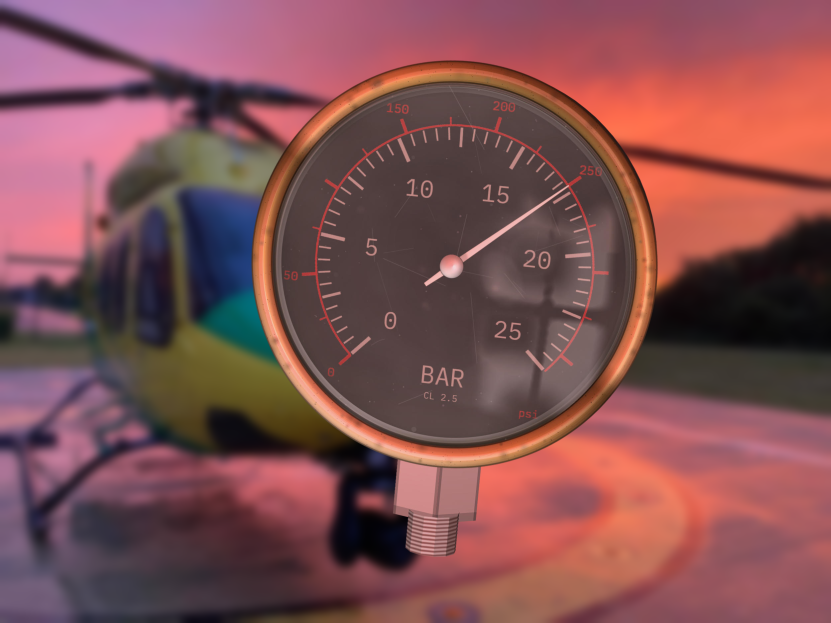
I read 17.25 bar
